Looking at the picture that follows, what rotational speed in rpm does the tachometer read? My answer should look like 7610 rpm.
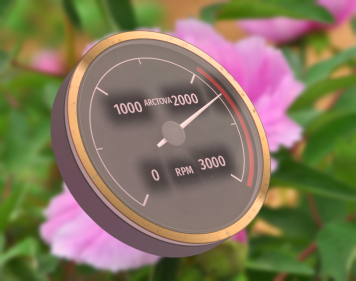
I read 2250 rpm
